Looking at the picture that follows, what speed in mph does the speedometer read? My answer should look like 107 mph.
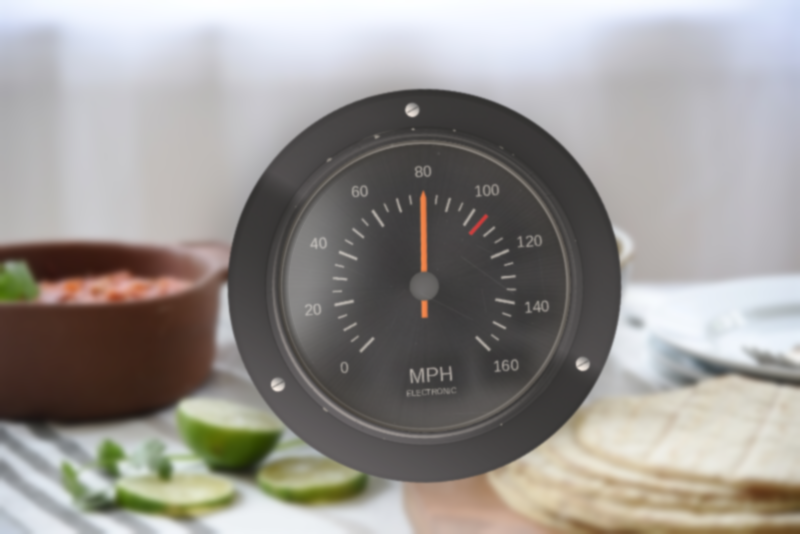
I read 80 mph
